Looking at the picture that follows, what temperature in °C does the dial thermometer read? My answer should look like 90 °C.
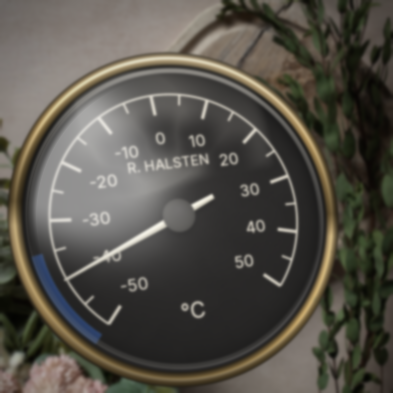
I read -40 °C
